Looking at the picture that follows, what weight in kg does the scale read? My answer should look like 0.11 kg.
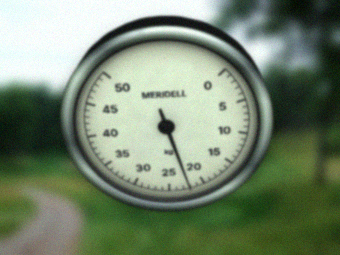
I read 22 kg
